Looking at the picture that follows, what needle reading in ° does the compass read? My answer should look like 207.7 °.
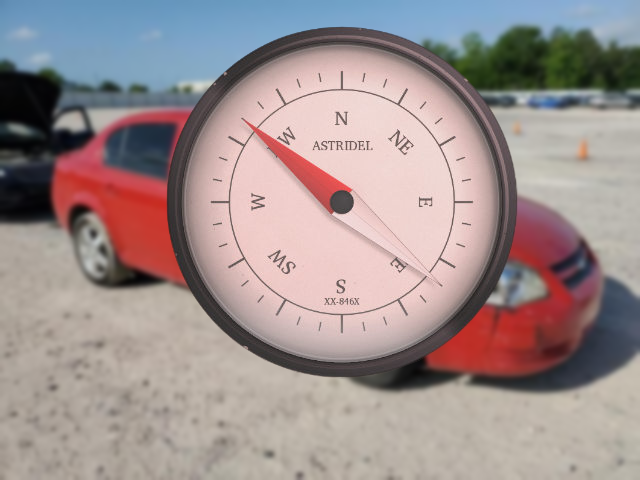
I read 310 °
